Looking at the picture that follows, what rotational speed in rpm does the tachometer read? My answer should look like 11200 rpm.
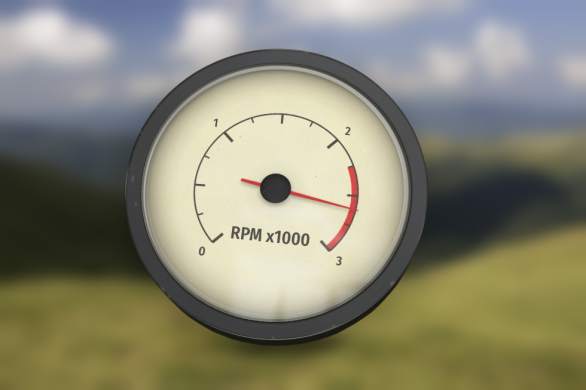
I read 2625 rpm
